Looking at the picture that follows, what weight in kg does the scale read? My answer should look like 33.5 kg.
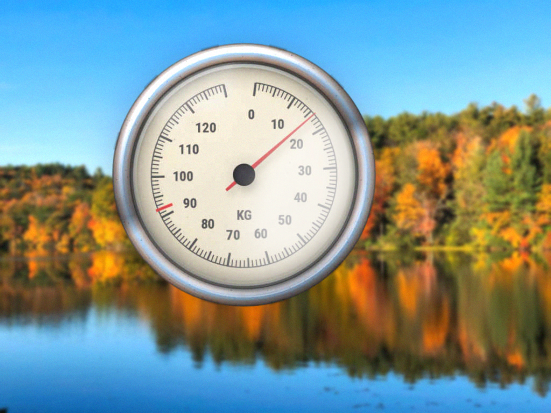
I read 16 kg
